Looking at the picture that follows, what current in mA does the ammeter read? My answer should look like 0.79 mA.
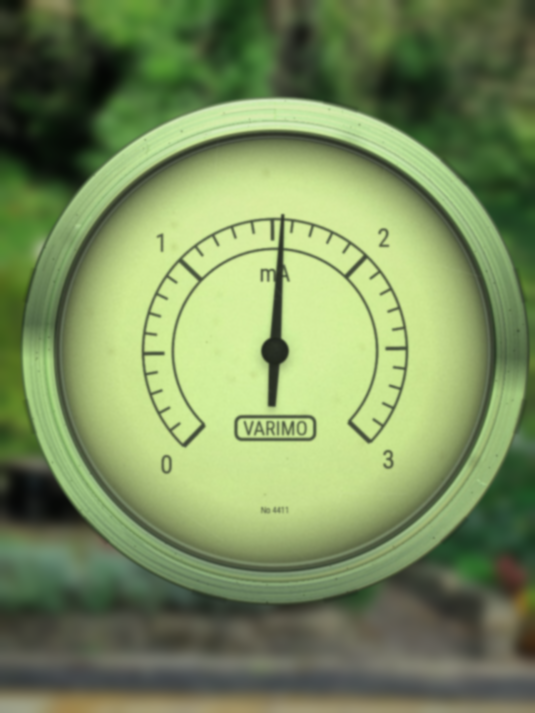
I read 1.55 mA
